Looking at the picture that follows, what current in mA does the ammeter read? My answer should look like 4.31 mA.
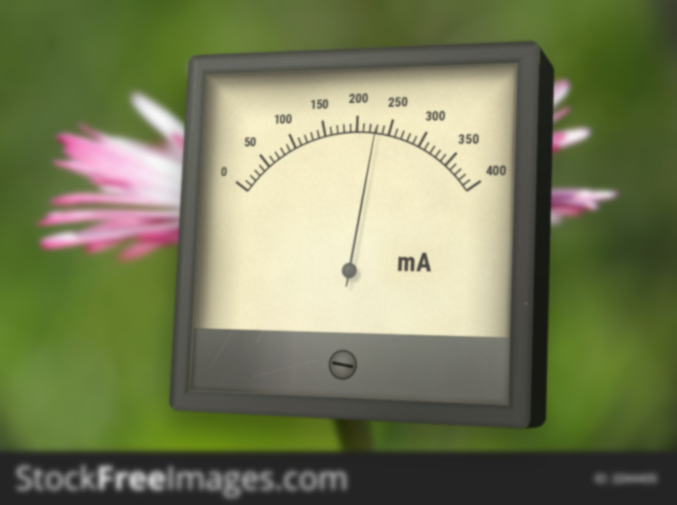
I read 230 mA
